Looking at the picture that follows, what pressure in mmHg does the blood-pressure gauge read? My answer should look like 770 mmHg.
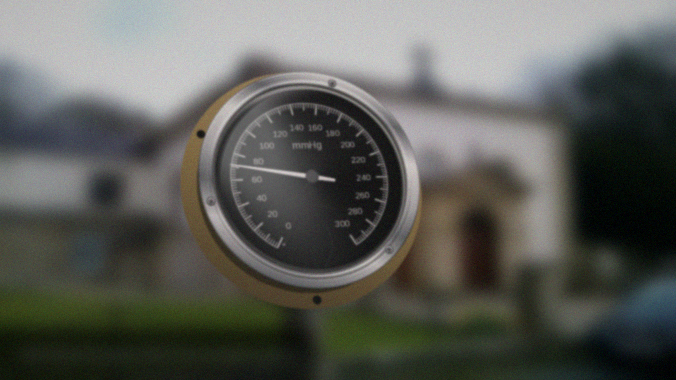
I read 70 mmHg
